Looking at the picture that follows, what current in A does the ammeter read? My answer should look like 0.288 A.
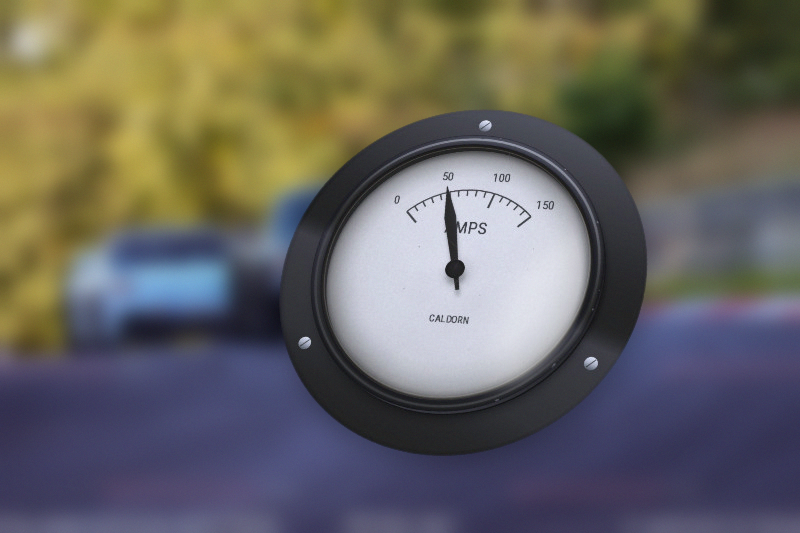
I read 50 A
